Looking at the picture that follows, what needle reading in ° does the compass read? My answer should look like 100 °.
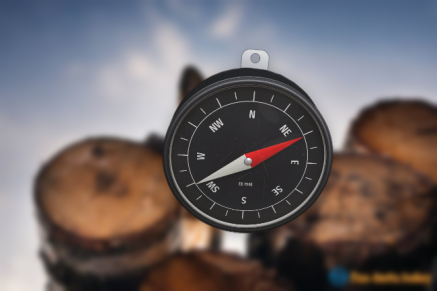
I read 60 °
